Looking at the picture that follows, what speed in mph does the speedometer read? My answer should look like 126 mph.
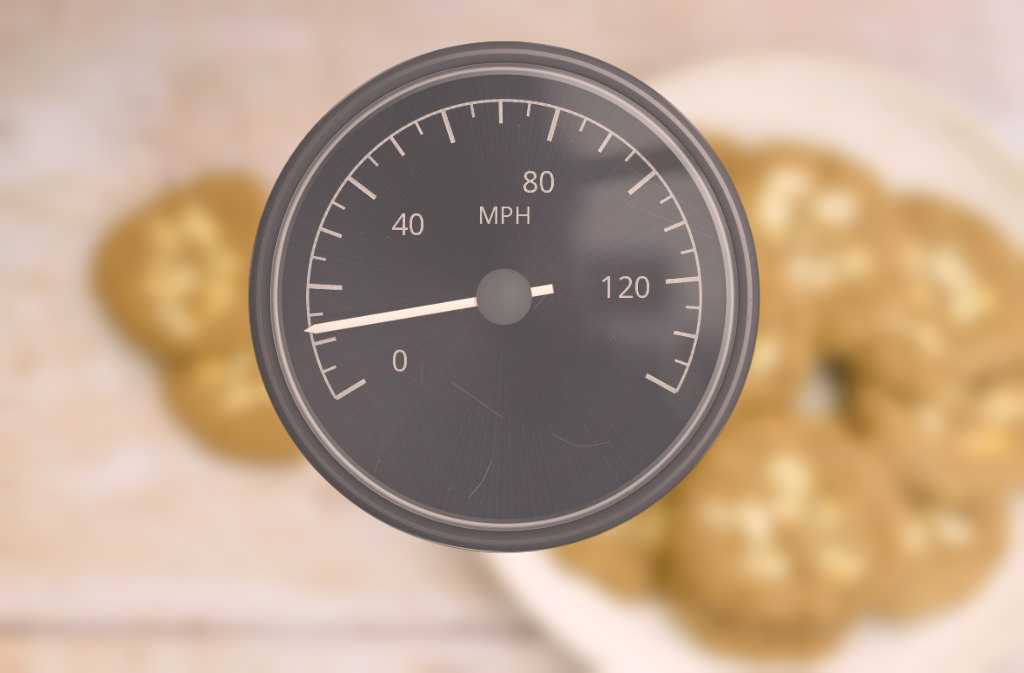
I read 12.5 mph
